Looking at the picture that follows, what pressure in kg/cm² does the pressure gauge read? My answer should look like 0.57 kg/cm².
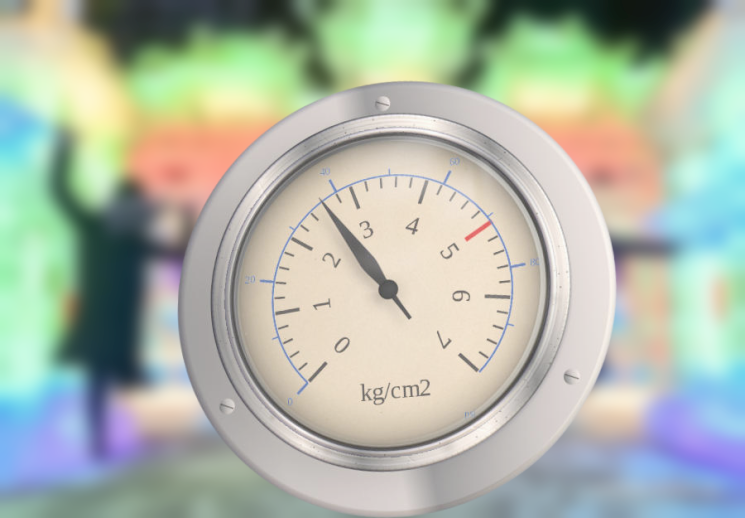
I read 2.6 kg/cm²
